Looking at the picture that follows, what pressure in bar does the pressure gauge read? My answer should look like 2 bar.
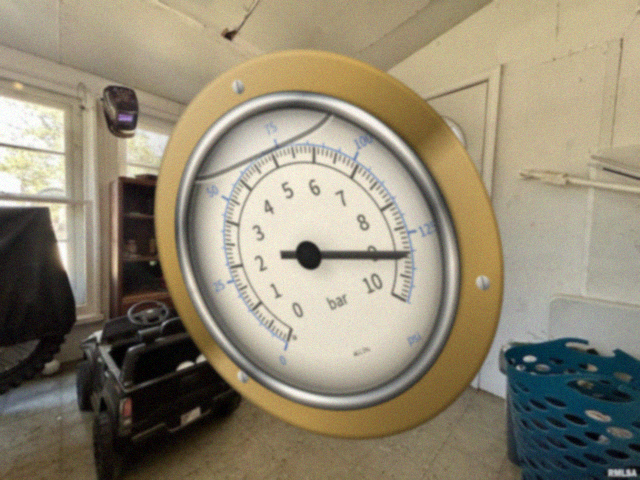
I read 9 bar
